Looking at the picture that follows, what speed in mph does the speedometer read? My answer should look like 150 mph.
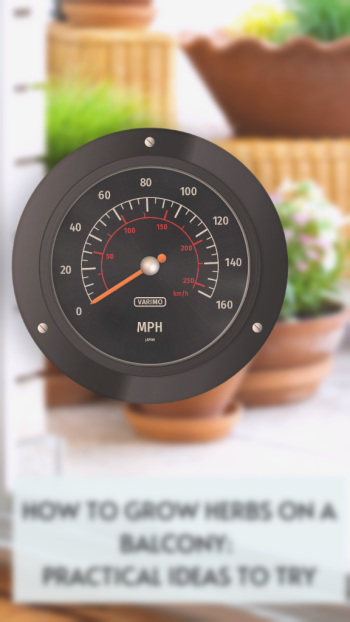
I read 0 mph
